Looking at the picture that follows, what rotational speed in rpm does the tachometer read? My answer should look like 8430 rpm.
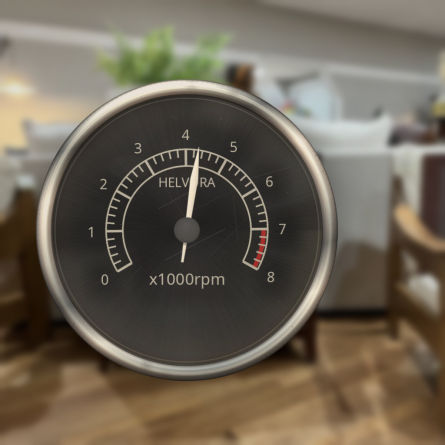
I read 4300 rpm
